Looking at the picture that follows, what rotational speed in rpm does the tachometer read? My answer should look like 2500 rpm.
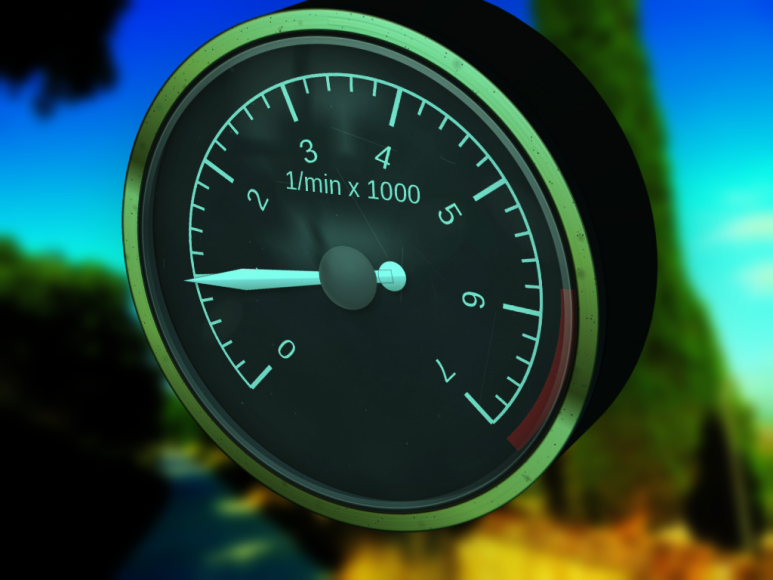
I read 1000 rpm
